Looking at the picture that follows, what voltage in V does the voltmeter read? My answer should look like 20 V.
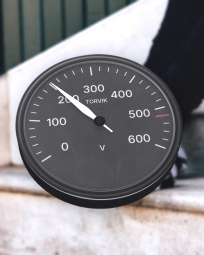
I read 200 V
